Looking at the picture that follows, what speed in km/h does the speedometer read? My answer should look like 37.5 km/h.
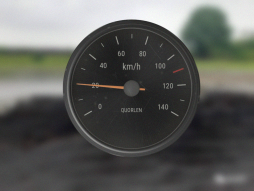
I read 20 km/h
